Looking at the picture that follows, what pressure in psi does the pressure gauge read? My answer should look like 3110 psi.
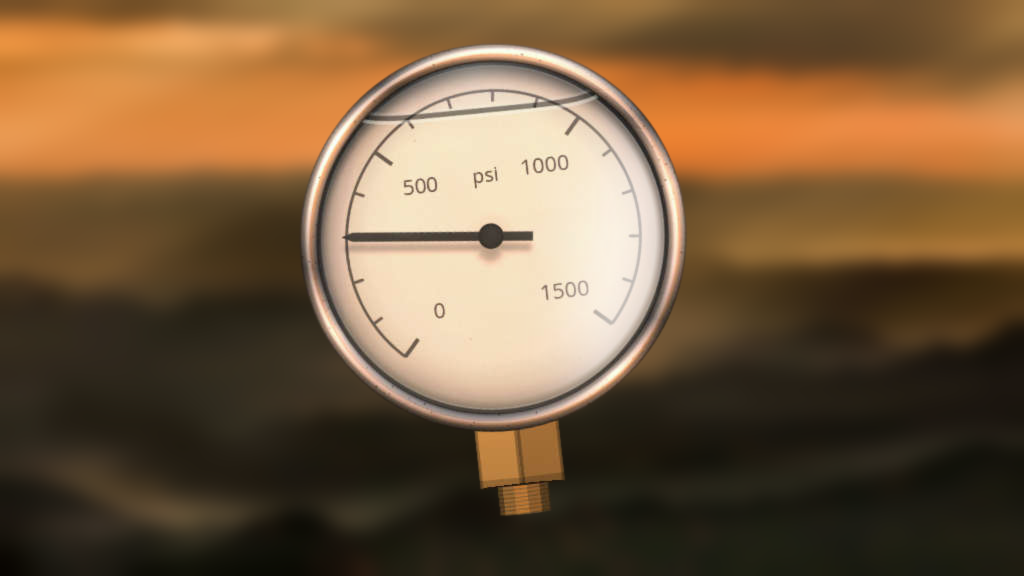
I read 300 psi
